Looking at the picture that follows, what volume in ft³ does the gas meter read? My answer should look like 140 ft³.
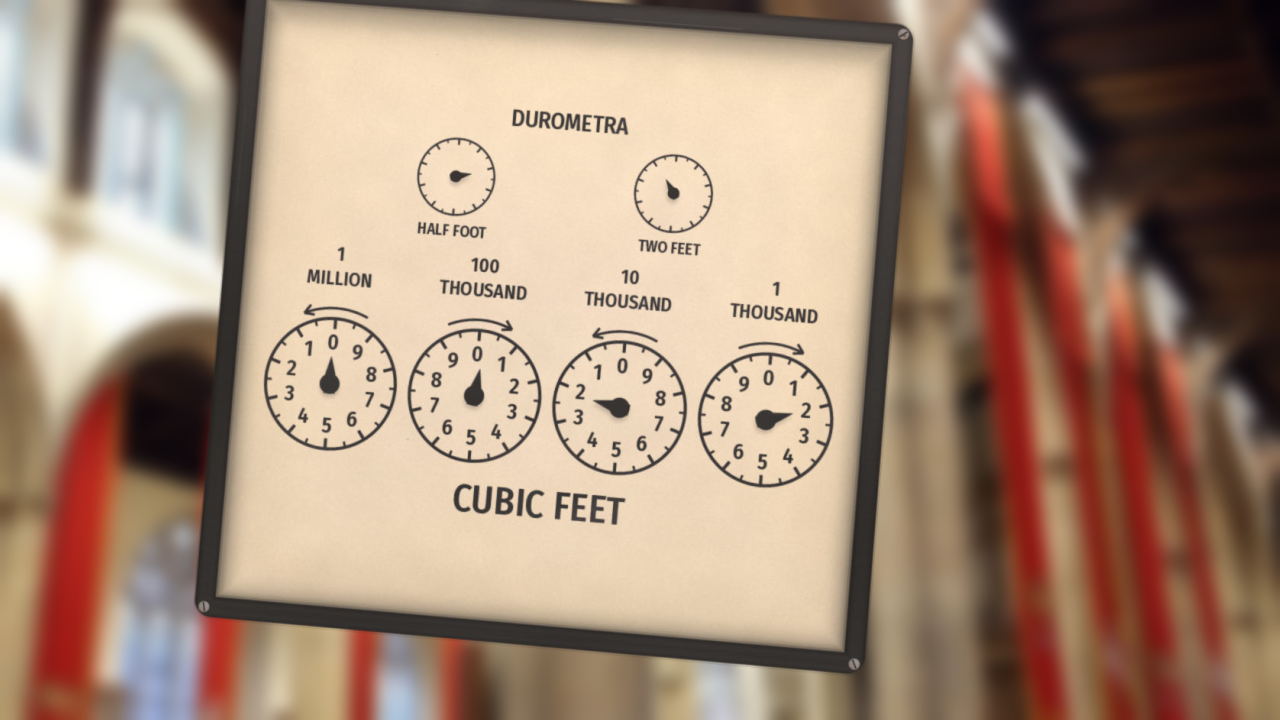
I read 2200 ft³
